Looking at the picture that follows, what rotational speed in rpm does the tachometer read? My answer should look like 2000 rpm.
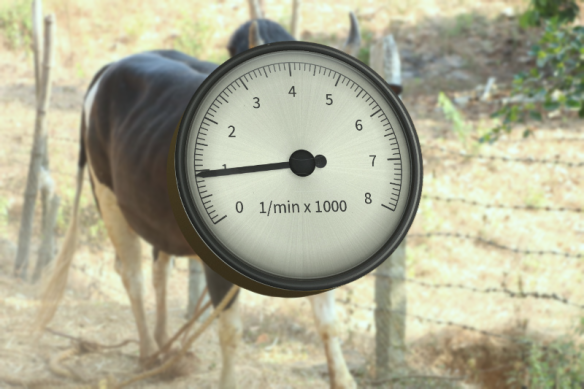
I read 900 rpm
